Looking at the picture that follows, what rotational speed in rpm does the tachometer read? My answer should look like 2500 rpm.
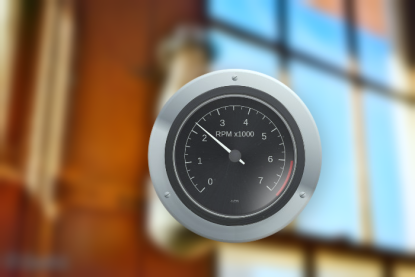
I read 2250 rpm
